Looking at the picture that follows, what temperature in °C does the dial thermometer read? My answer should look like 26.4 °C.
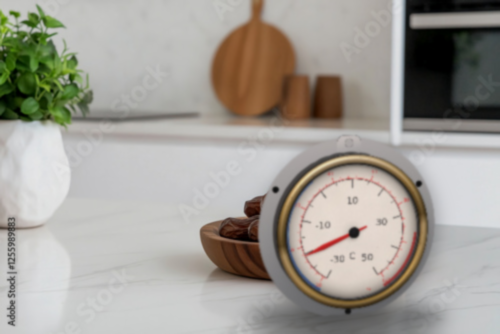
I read -20 °C
